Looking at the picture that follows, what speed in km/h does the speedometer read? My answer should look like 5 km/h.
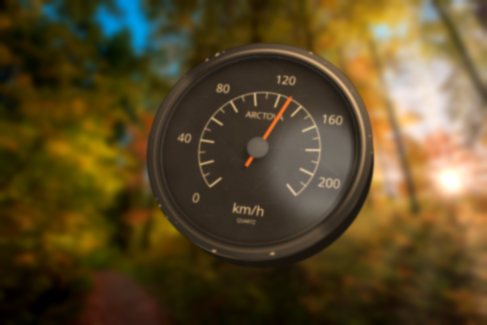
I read 130 km/h
